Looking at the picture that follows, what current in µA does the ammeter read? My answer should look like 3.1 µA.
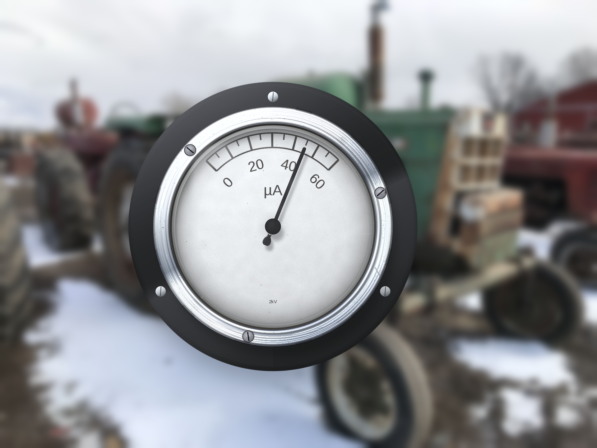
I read 45 µA
